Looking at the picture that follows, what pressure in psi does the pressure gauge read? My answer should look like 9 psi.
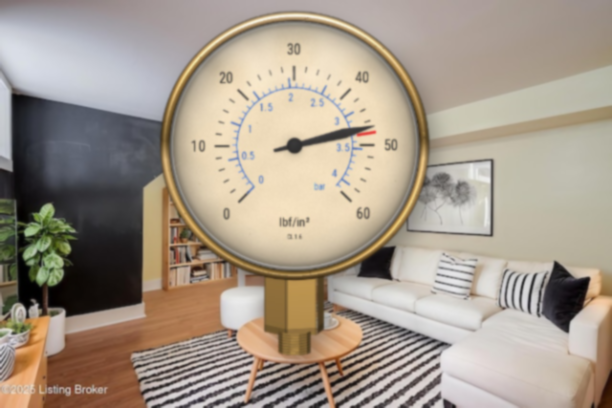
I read 47 psi
